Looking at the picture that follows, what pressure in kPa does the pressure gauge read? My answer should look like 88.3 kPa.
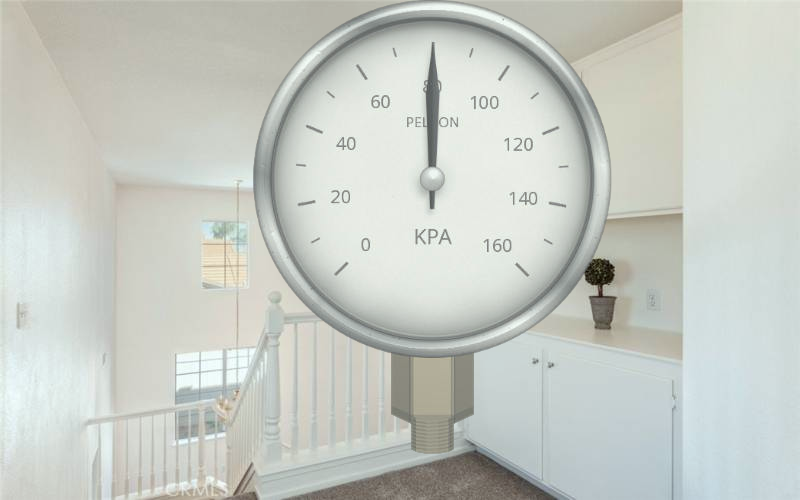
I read 80 kPa
